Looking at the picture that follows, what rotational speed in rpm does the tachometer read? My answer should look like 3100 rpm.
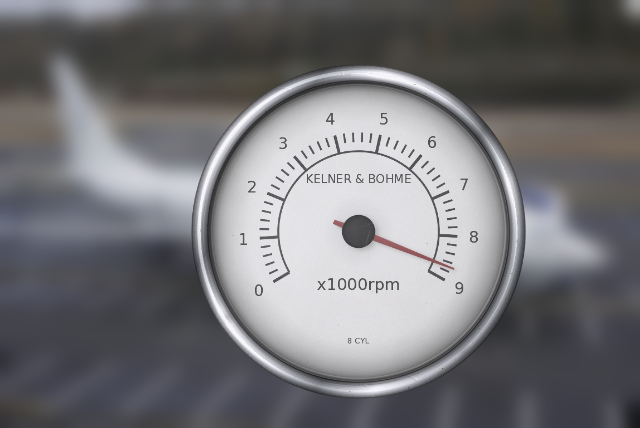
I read 8700 rpm
